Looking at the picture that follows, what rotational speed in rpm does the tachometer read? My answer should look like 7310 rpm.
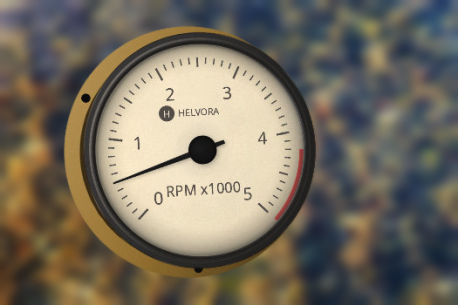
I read 500 rpm
